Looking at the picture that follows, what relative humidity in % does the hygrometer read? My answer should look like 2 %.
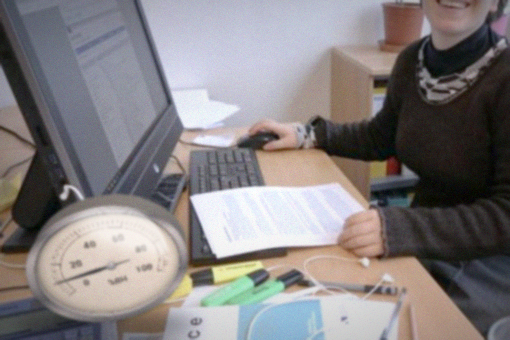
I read 10 %
